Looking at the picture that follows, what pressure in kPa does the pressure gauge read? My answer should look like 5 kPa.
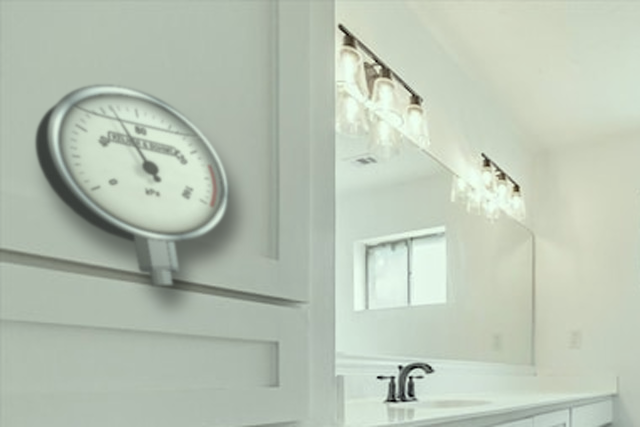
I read 65 kPa
